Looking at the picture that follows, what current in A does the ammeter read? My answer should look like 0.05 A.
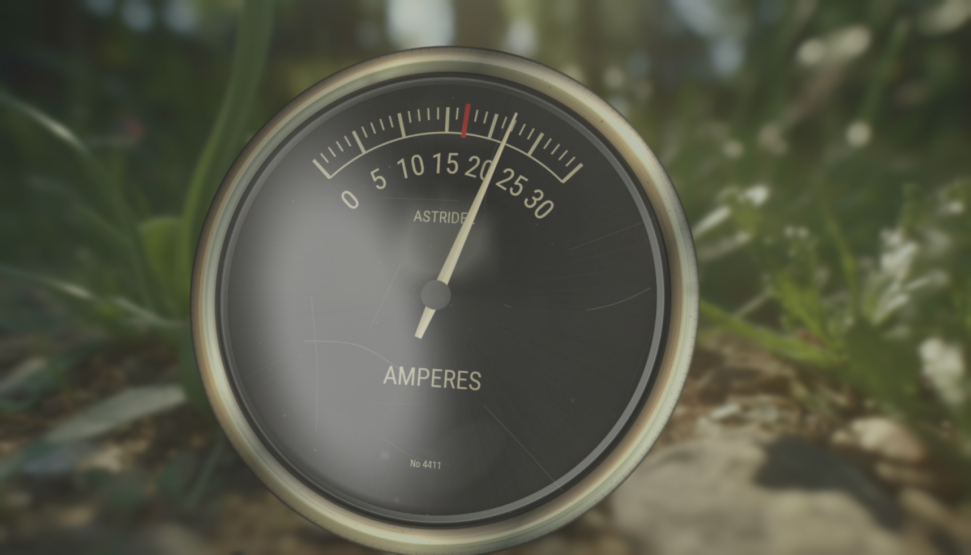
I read 22 A
